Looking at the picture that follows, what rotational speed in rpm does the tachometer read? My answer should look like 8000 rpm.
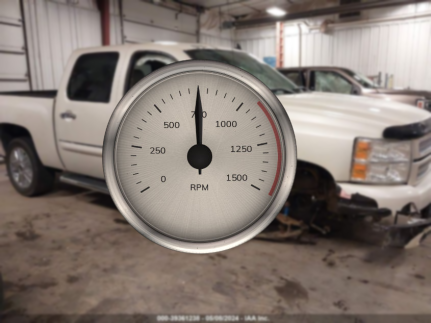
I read 750 rpm
